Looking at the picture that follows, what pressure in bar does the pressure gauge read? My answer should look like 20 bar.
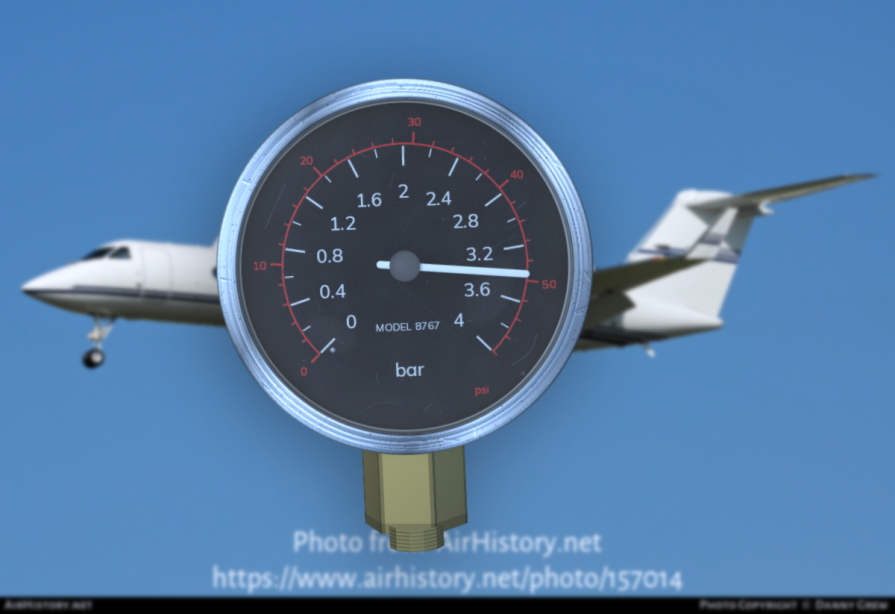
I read 3.4 bar
